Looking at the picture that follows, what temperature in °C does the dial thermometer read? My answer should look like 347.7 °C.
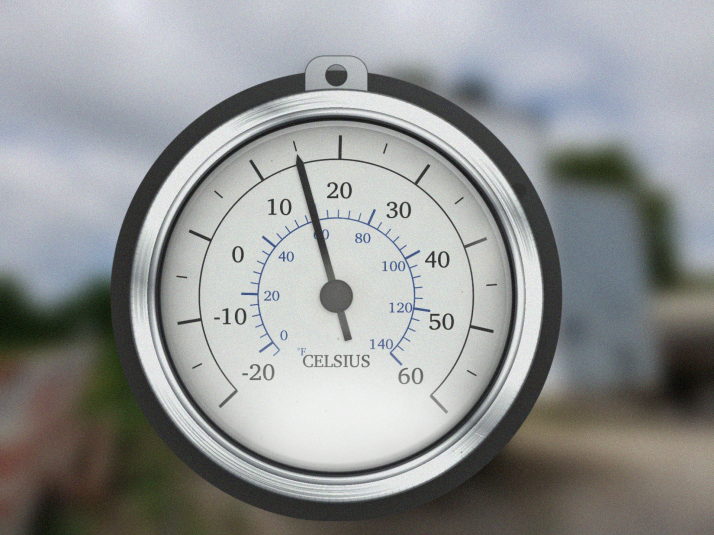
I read 15 °C
